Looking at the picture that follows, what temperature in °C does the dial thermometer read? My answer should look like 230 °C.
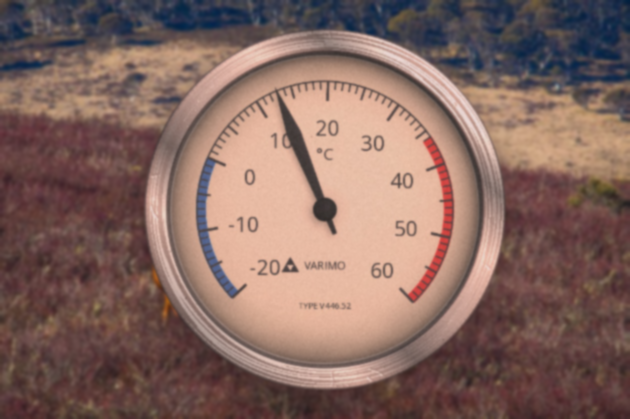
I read 13 °C
